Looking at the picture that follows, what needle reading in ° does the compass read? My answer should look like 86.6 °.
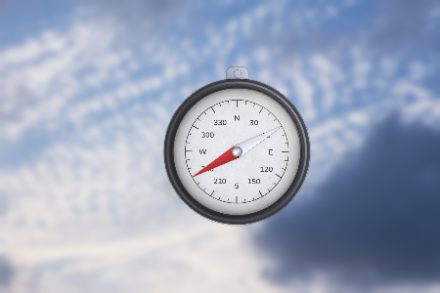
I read 240 °
